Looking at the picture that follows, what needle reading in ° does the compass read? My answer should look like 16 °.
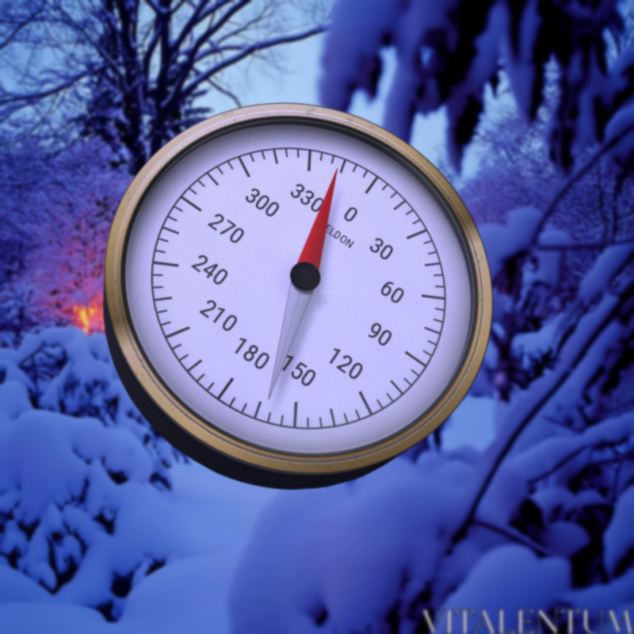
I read 342.5 °
